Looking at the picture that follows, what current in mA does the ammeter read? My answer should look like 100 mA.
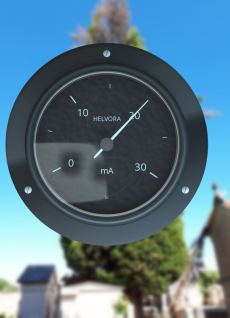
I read 20 mA
